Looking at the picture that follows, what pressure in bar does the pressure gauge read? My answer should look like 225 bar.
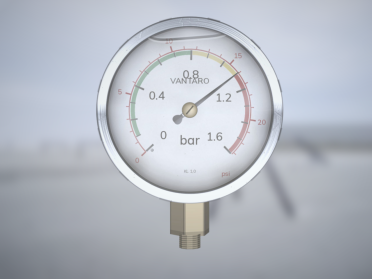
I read 1.1 bar
